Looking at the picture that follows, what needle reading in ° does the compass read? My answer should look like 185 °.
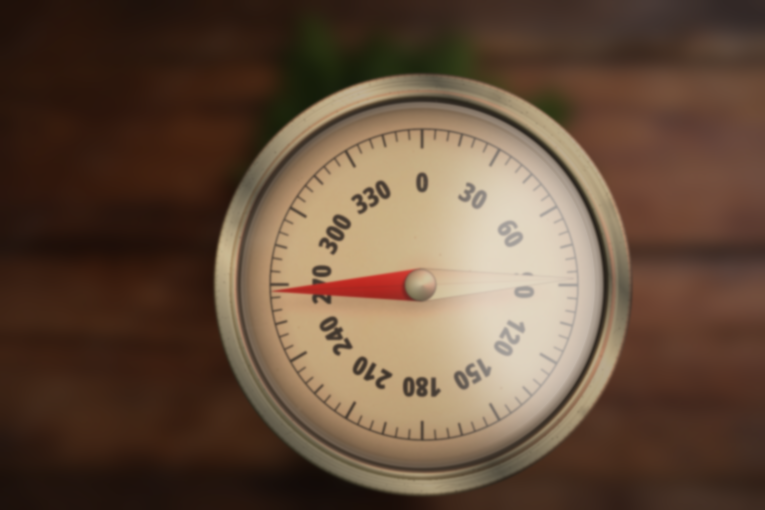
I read 267.5 °
